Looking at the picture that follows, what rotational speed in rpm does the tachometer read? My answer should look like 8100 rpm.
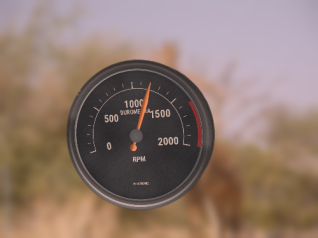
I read 1200 rpm
